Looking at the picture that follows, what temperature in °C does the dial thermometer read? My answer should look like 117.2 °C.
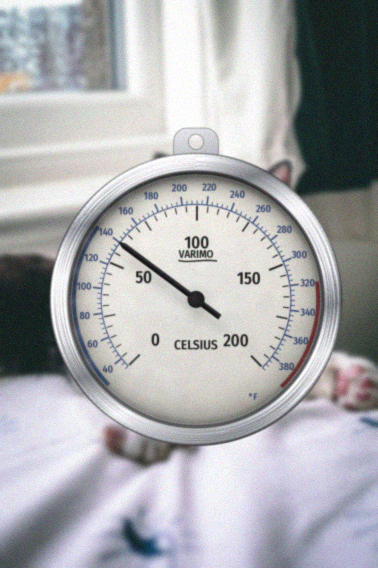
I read 60 °C
